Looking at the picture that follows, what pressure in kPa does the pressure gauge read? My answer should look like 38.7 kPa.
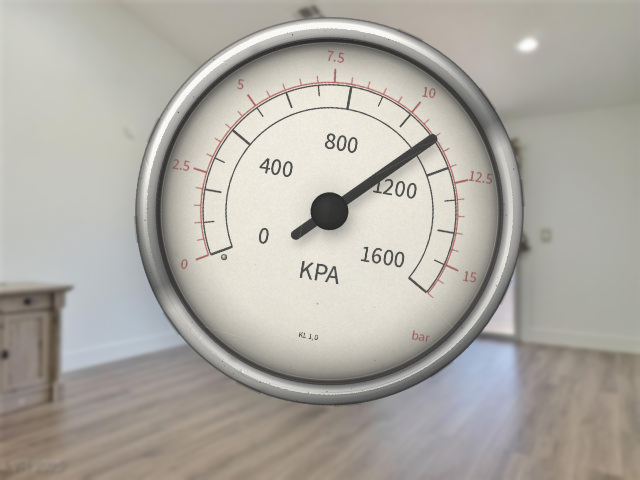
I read 1100 kPa
